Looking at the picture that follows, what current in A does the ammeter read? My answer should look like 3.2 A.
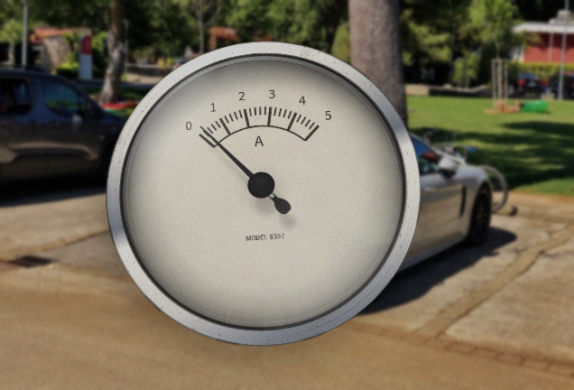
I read 0.2 A
